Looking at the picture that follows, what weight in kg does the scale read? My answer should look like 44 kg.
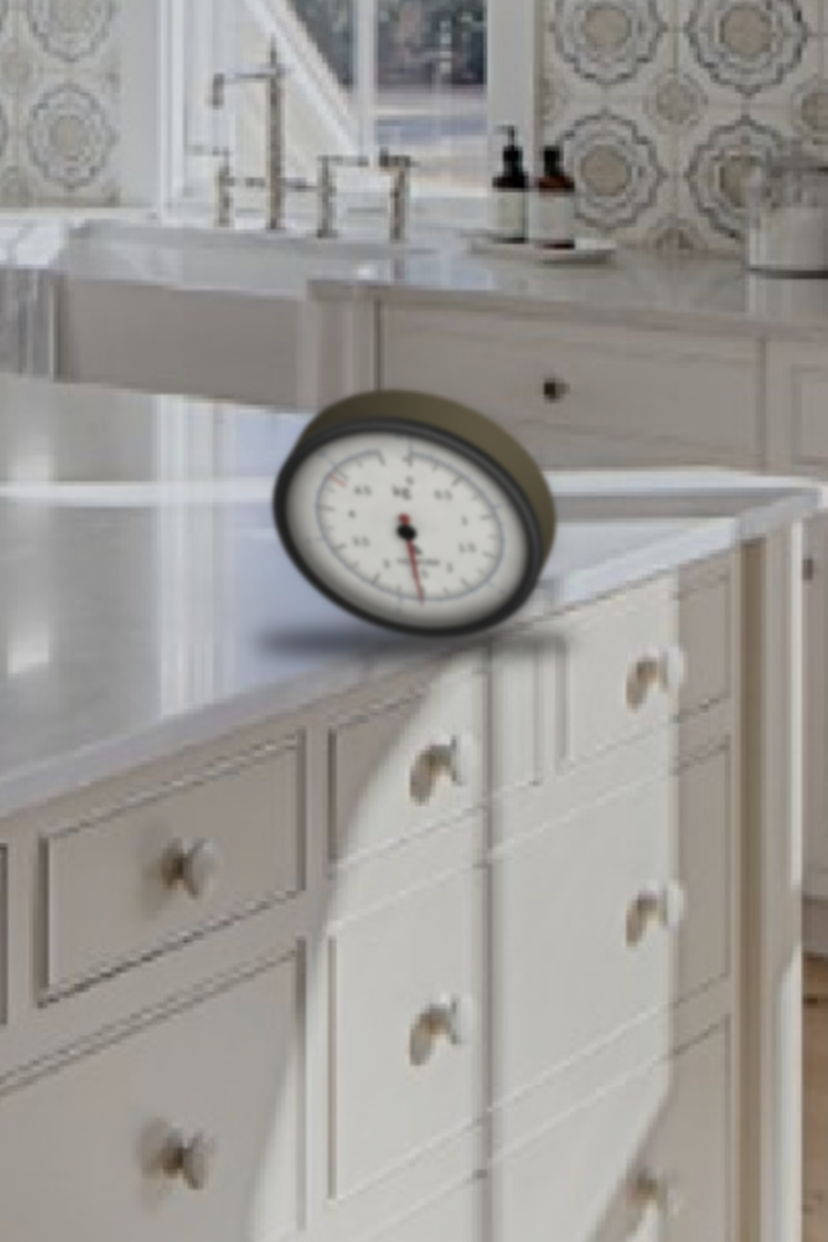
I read 2.5 kg
